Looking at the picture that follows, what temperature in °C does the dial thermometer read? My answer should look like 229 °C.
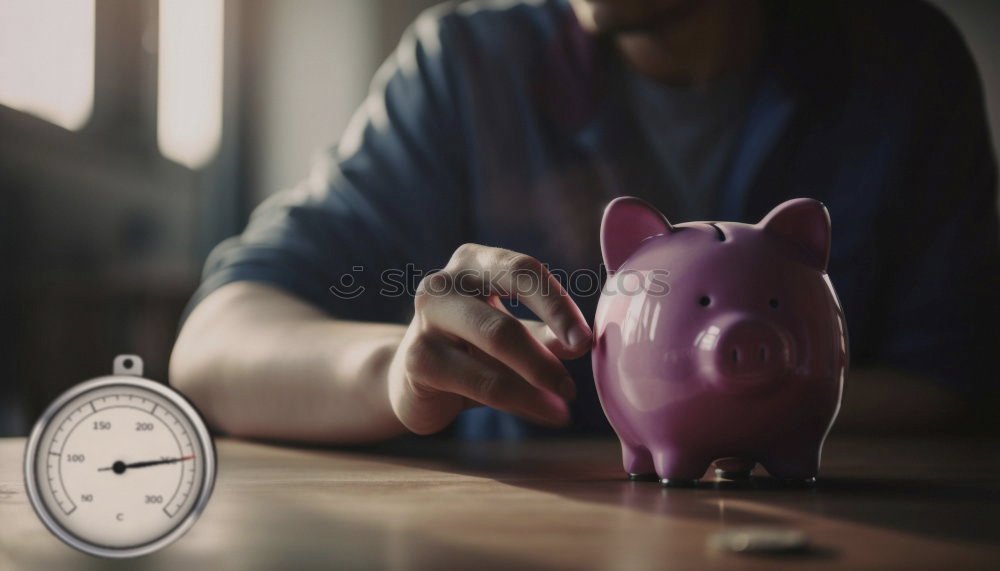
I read 250 °C
